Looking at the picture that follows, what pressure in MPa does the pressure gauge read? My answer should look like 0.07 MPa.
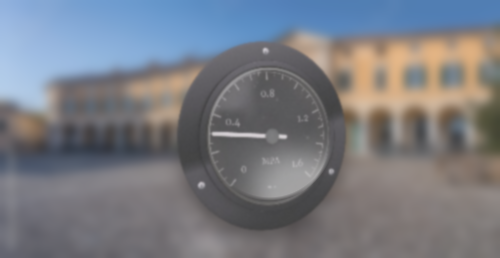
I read 0.3 MPa
